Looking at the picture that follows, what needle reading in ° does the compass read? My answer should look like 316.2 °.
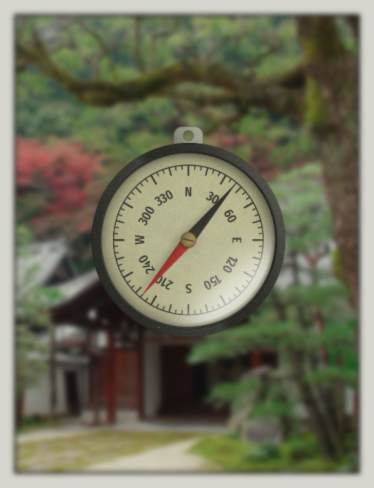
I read 220 °
